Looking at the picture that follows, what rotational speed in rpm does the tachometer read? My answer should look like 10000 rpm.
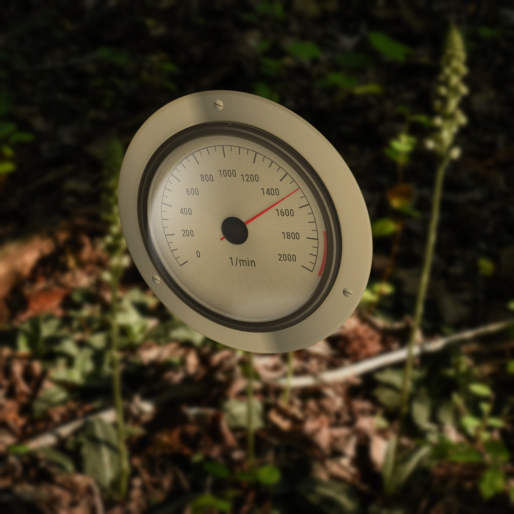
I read 1500 rpm
